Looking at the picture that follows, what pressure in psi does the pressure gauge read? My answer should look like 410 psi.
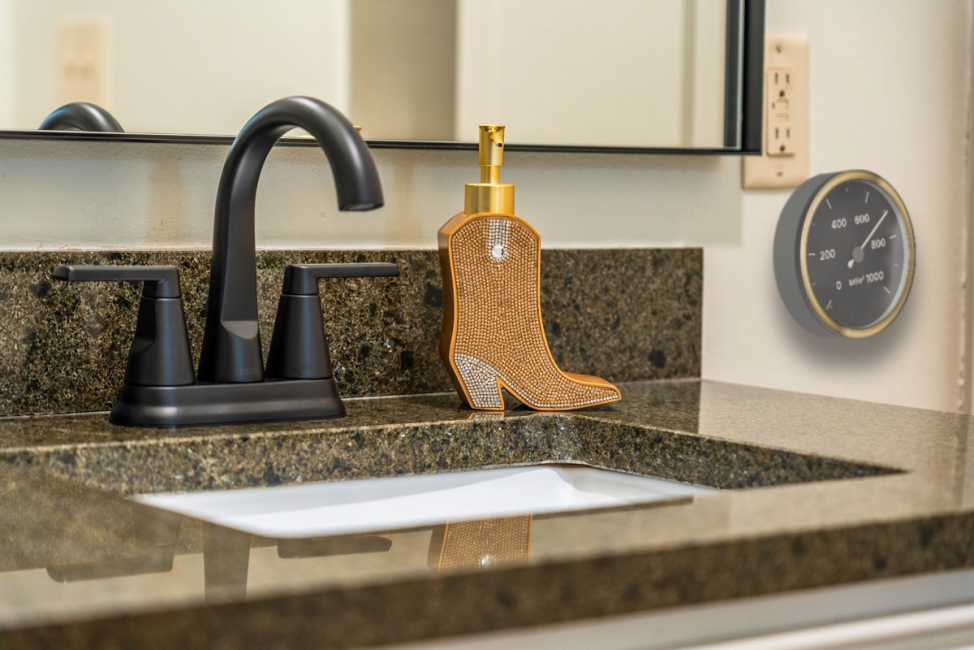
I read 700 psi
